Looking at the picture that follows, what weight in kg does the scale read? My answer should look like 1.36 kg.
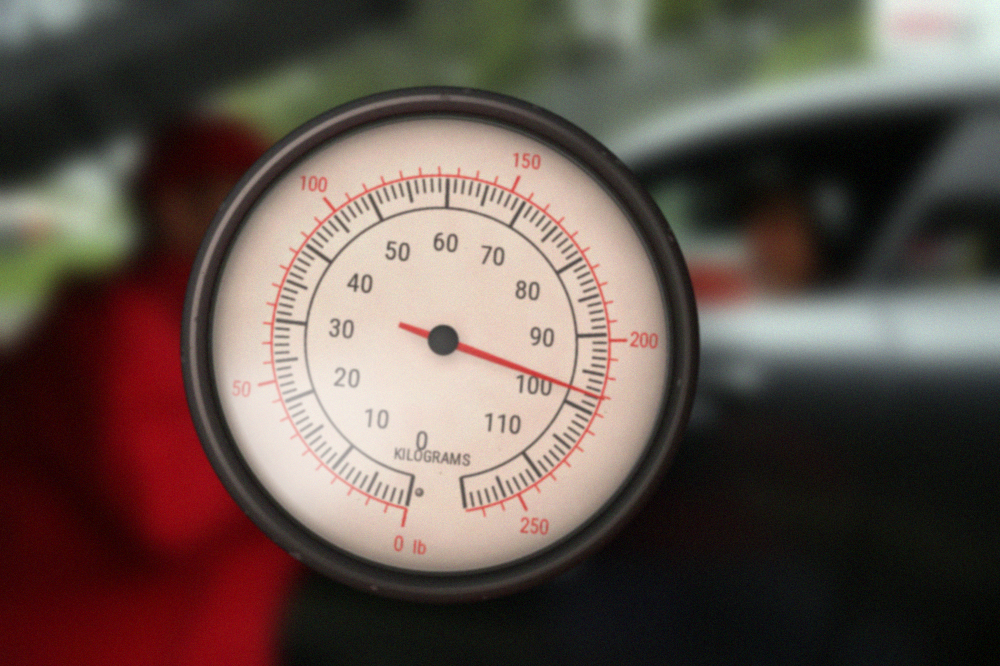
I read 98 kg
